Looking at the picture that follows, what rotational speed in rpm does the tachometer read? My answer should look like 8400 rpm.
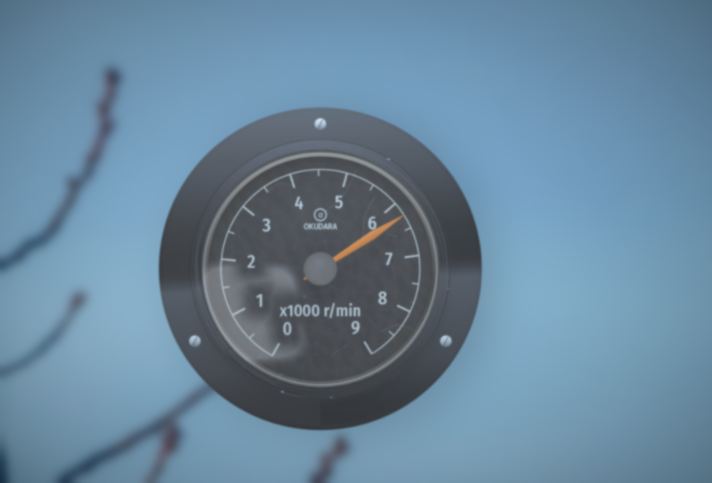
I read 6250 rpm
